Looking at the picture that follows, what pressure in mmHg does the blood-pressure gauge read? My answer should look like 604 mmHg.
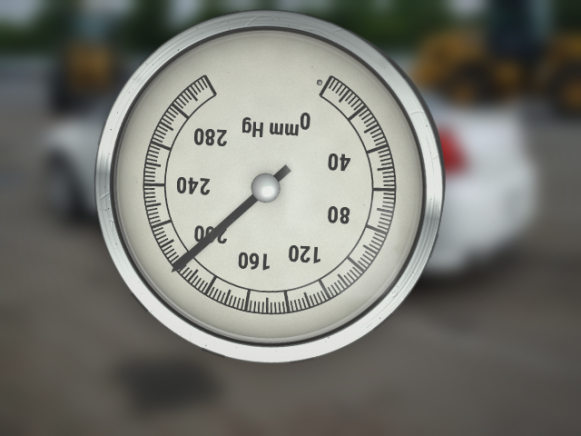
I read 198 mmHg
